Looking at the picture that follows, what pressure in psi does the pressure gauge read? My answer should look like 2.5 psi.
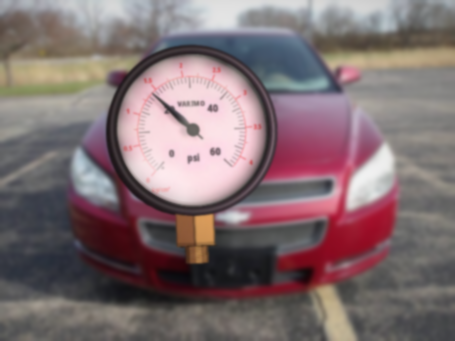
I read 20 psi
